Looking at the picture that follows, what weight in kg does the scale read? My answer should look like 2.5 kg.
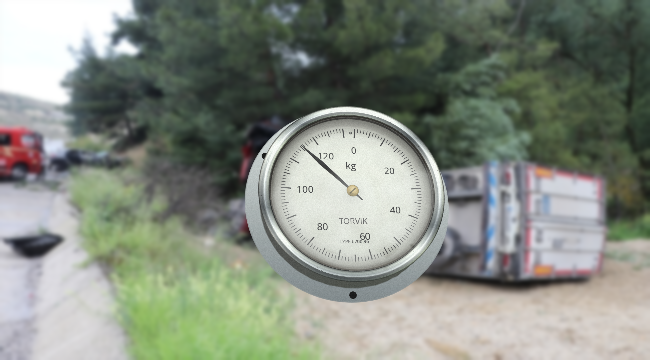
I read 115 kg
